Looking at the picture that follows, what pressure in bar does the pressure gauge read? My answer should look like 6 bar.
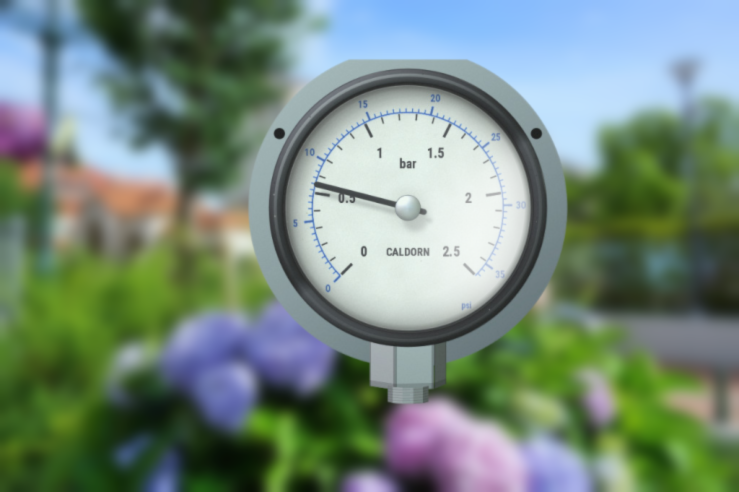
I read 0.55 bar
